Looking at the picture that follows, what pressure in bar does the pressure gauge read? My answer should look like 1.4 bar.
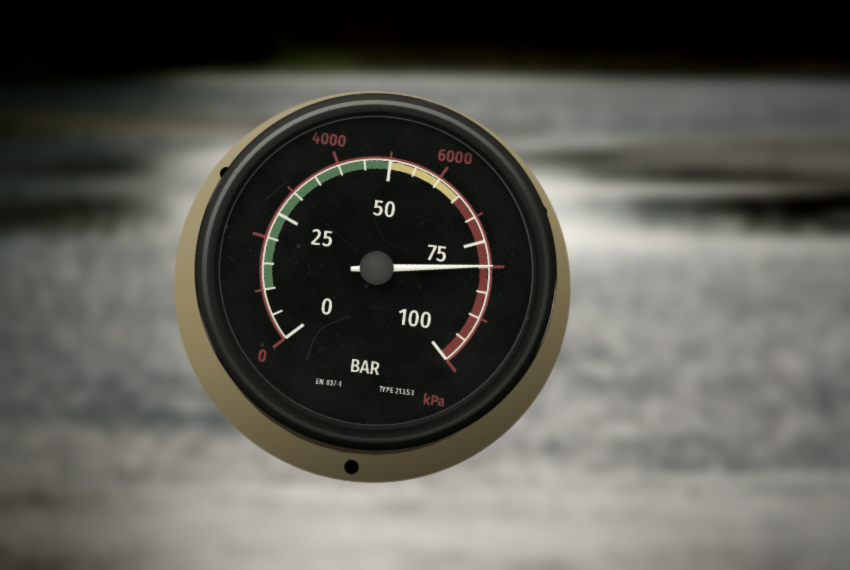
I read 80 bar
